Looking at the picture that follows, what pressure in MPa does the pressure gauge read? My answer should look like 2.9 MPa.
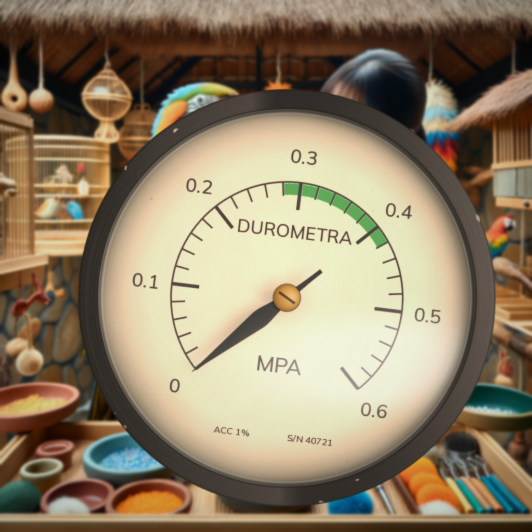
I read 0 MPa
